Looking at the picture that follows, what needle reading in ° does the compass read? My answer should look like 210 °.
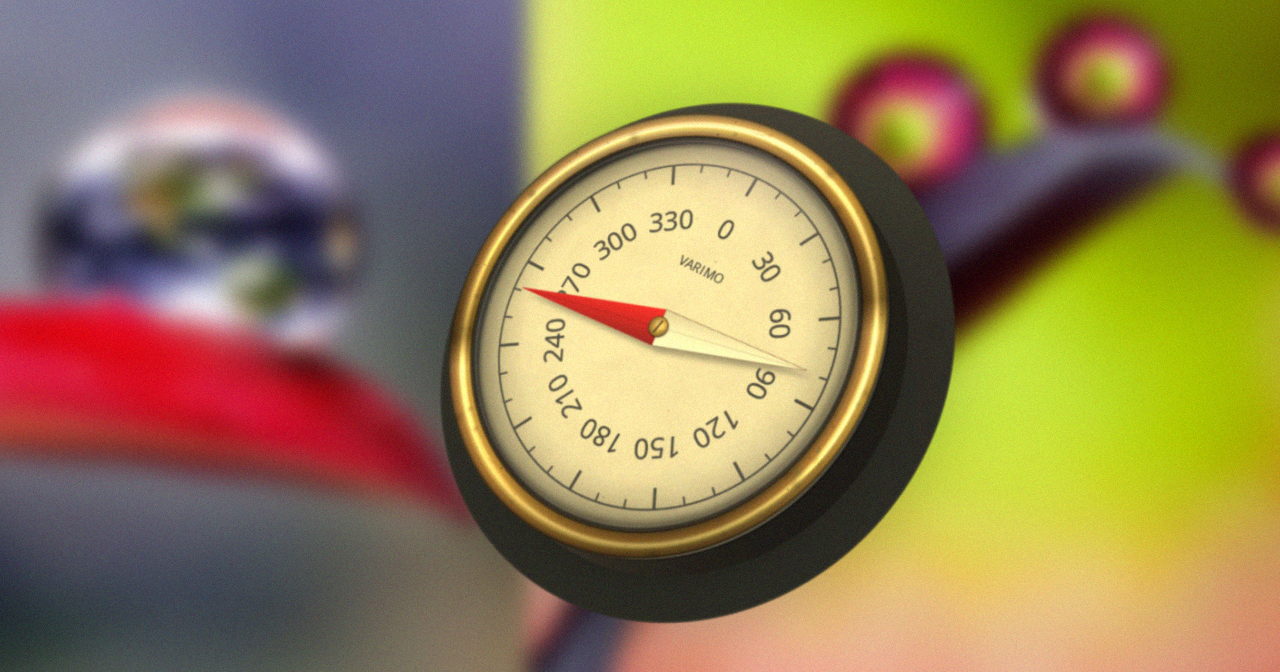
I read 260 °
